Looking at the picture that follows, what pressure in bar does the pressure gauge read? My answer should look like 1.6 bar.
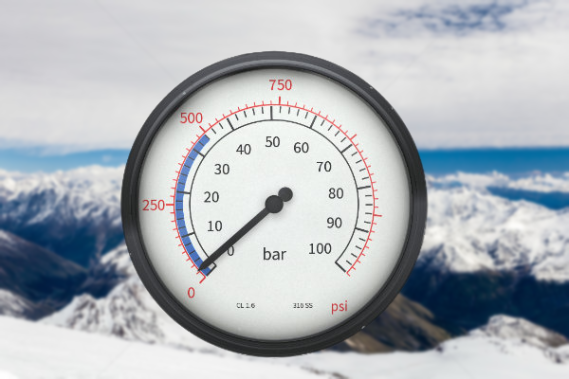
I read 2 bar
